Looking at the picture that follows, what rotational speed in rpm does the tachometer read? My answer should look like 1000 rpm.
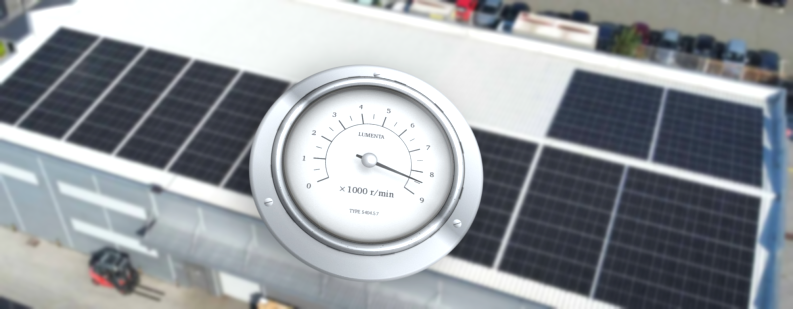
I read 8500 rpm
